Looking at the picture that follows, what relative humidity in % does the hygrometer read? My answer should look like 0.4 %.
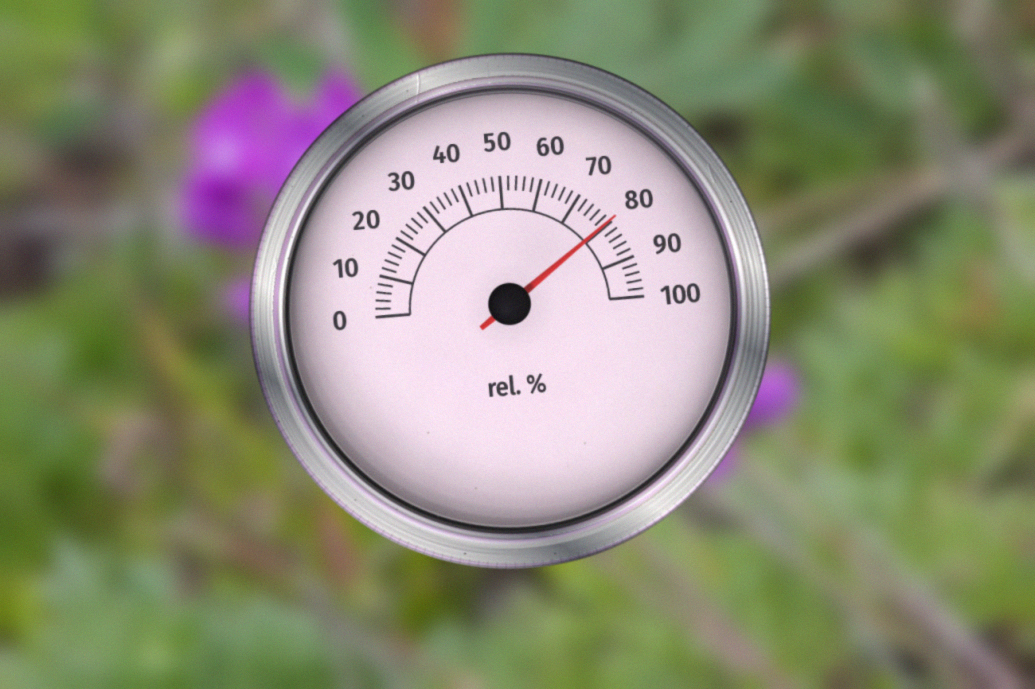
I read 80 %
